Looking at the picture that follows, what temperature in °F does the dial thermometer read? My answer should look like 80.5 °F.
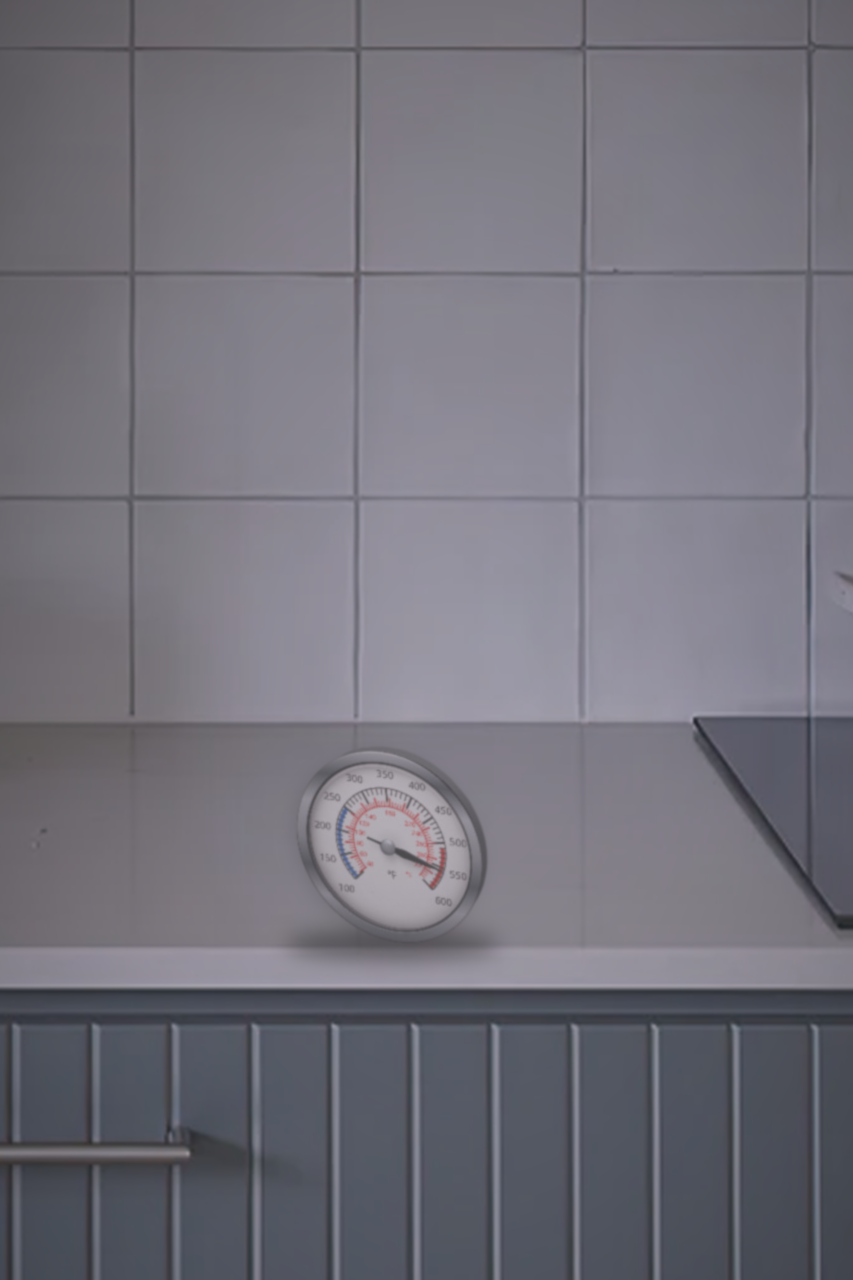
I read 550 °F
